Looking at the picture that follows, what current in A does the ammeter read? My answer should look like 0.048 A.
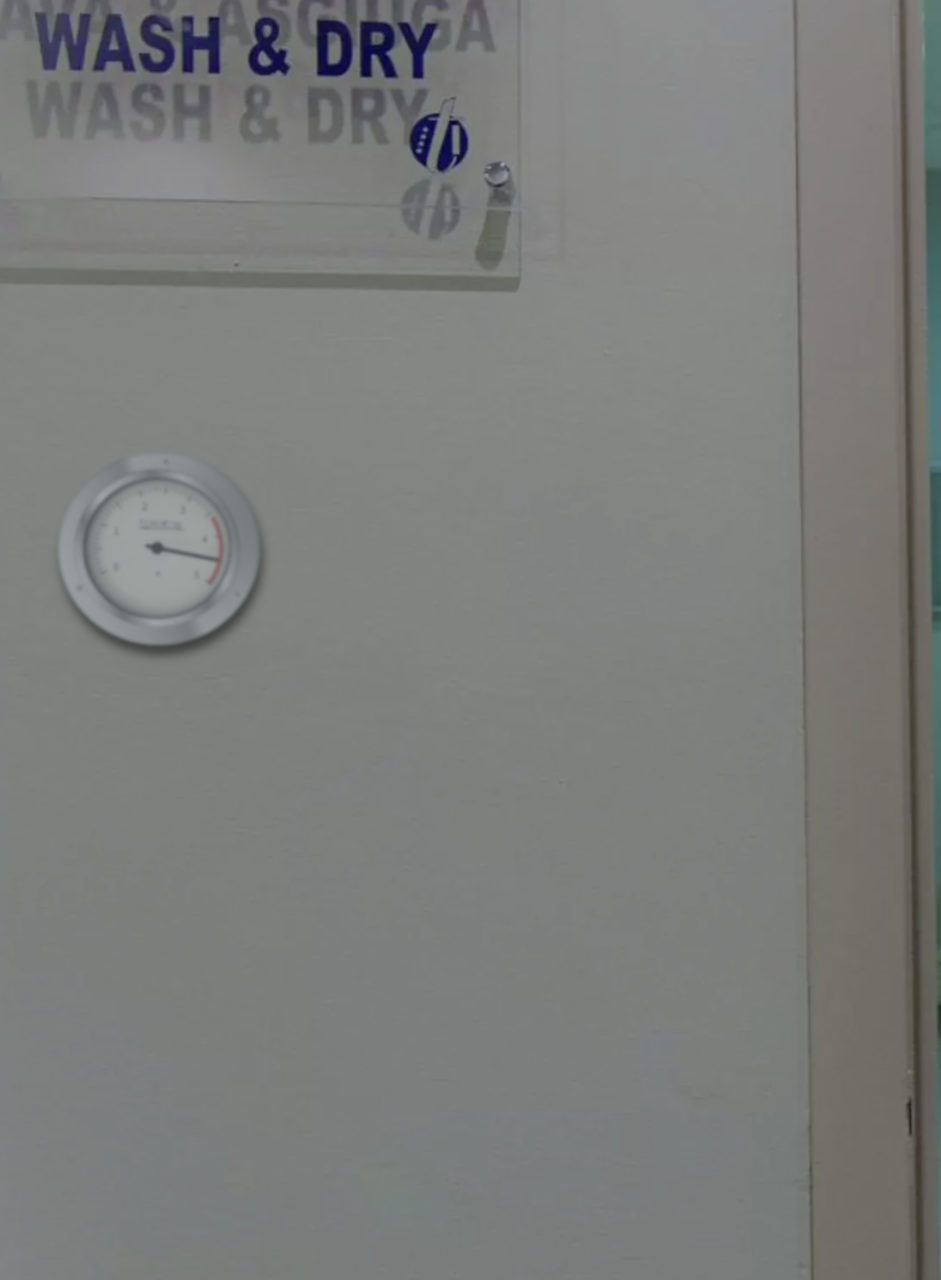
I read 4.5 A
